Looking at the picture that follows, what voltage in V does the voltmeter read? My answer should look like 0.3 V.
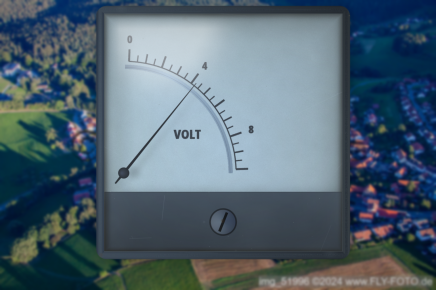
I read 4.25 V
